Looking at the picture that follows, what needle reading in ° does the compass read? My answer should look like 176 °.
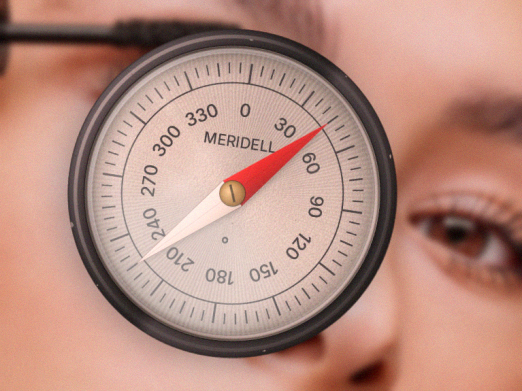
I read 45 °
